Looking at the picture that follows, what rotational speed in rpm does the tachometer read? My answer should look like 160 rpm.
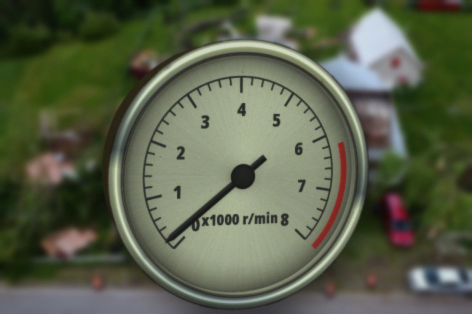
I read 200 rpm
